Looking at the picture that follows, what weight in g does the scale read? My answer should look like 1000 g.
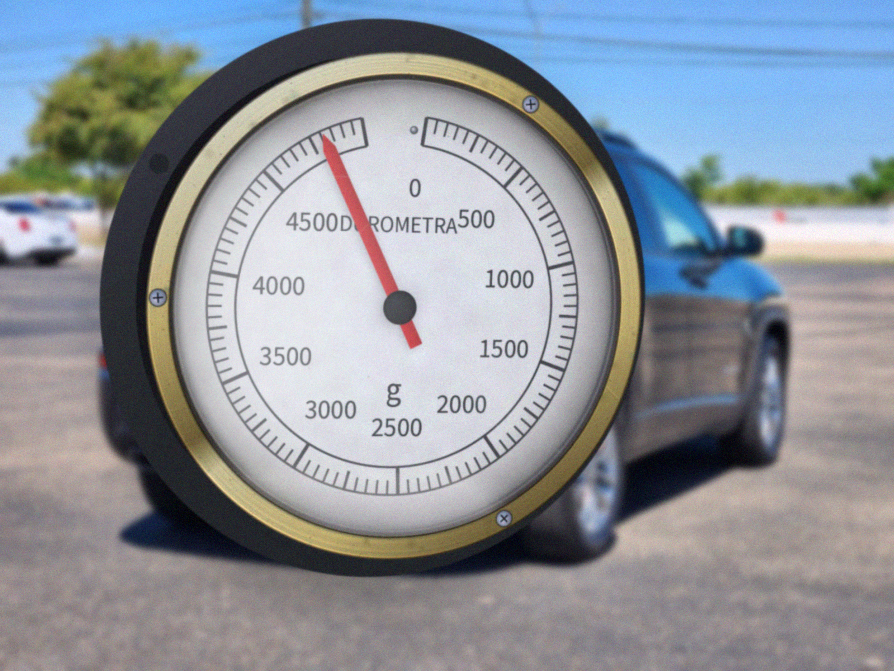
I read 4800 g
